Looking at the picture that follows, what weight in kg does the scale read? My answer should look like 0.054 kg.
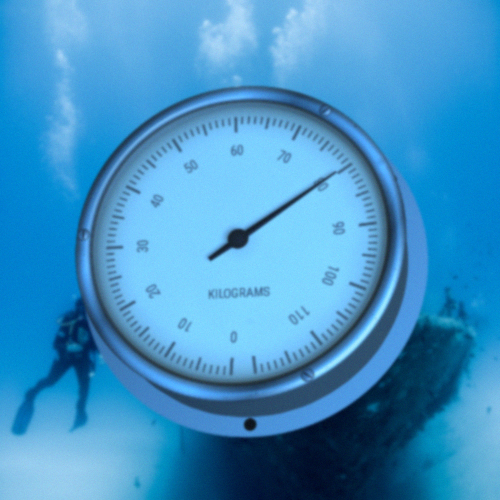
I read 80 kg
